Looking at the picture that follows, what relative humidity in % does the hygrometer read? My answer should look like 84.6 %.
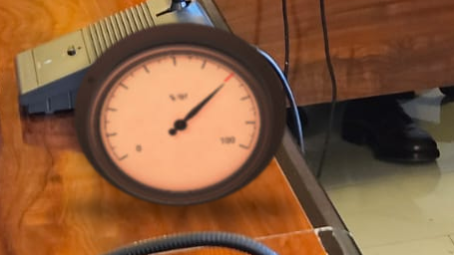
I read 70 %
